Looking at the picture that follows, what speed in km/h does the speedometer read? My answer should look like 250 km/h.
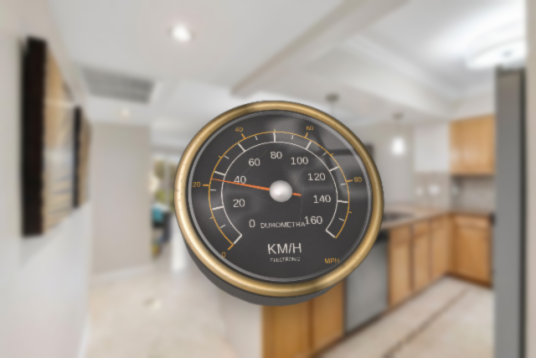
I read 35 km/h
